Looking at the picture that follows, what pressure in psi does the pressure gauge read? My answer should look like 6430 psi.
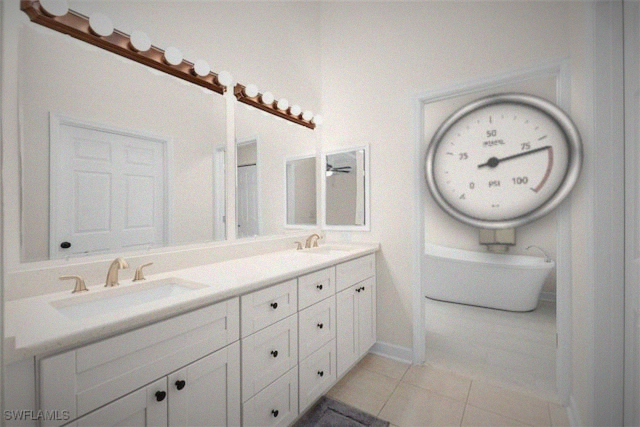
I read 80 psi
